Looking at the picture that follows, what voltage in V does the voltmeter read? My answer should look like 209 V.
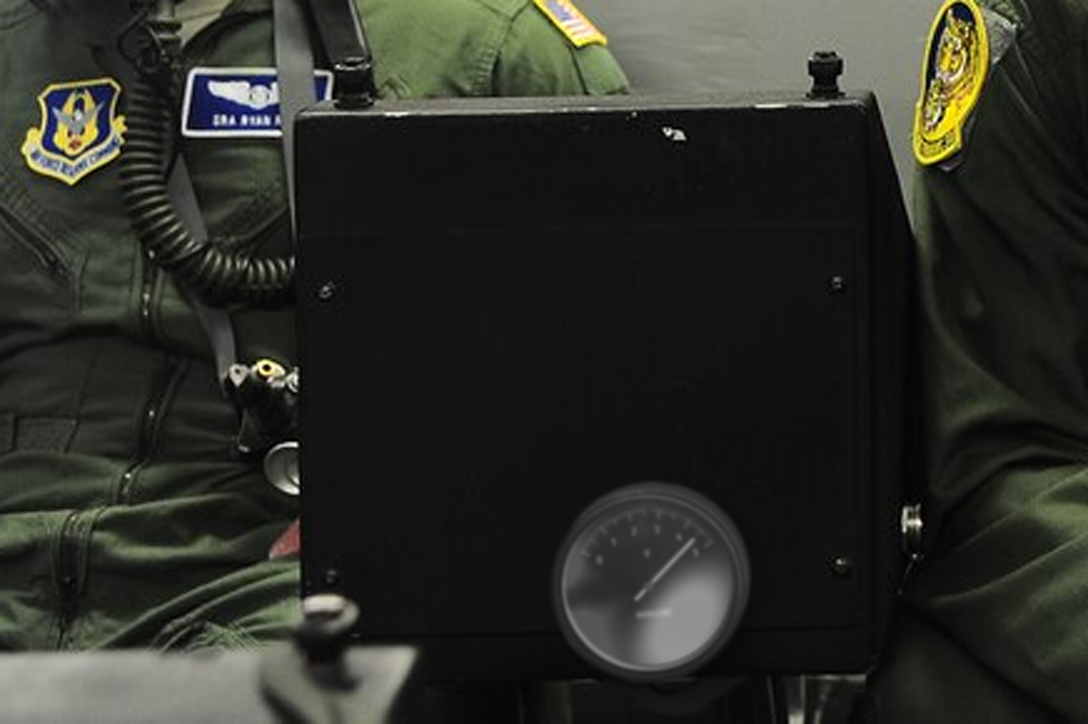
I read 4.5 V
